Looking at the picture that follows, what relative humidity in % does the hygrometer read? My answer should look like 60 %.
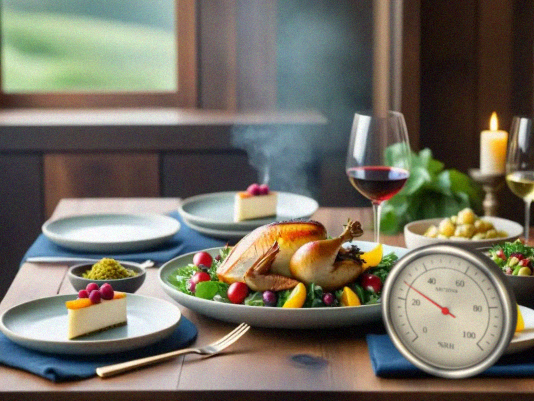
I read 28 %
